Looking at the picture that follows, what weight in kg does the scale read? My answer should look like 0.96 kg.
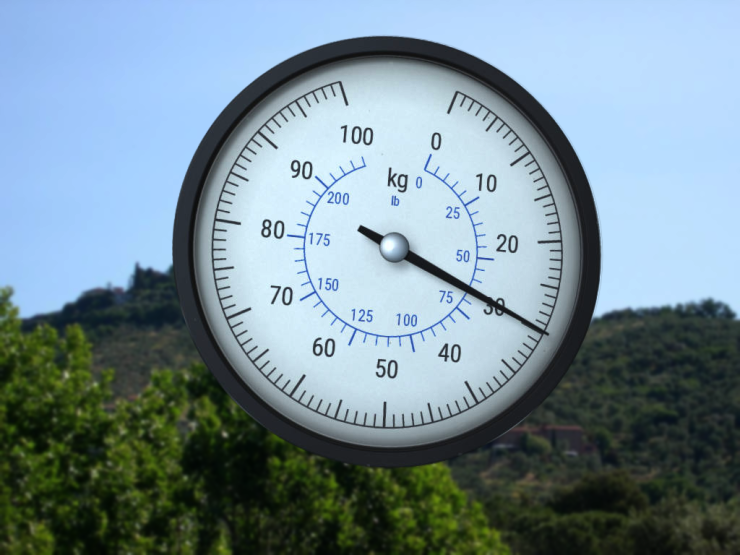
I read 30 kg
